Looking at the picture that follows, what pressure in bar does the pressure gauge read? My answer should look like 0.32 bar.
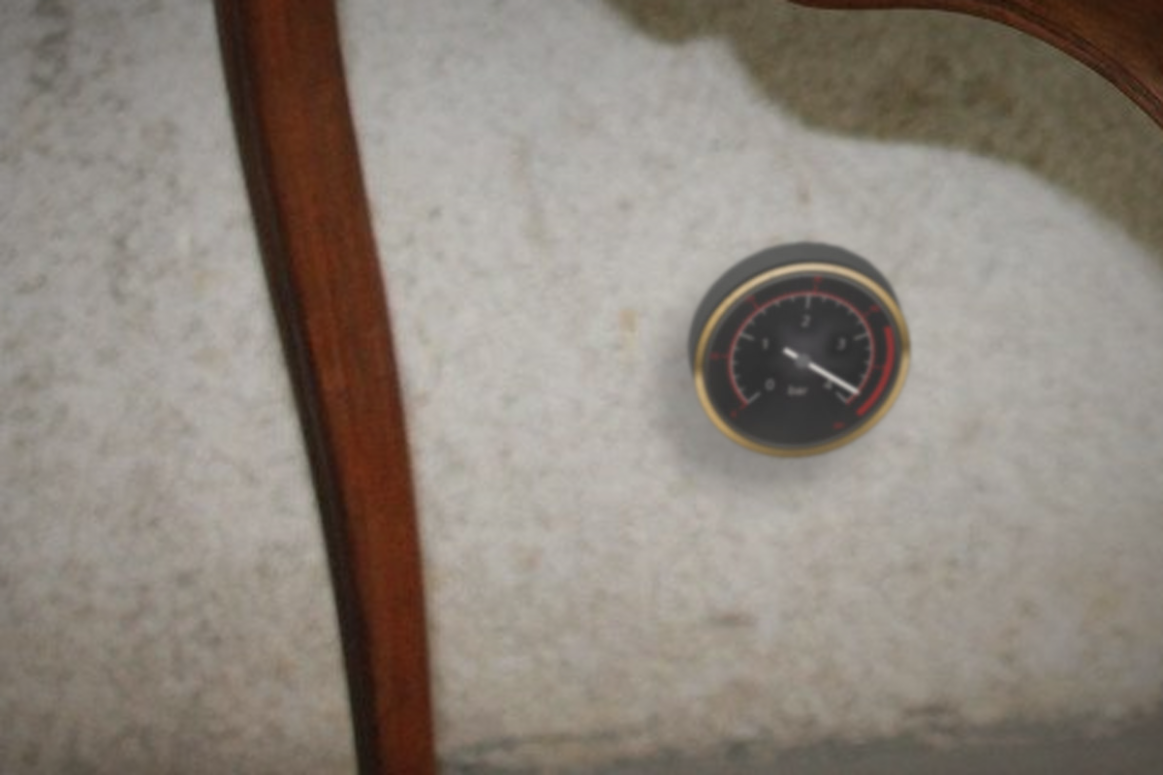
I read 3.8 bar
